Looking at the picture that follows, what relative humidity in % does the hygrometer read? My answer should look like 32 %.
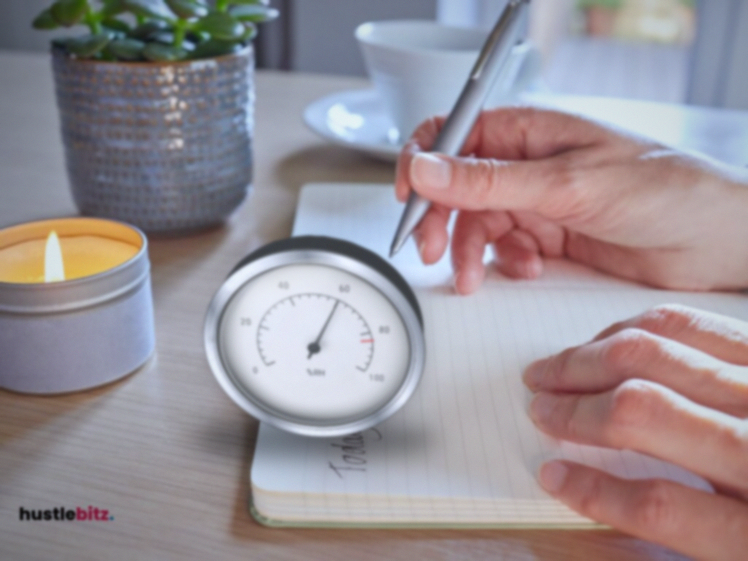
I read 60 %
